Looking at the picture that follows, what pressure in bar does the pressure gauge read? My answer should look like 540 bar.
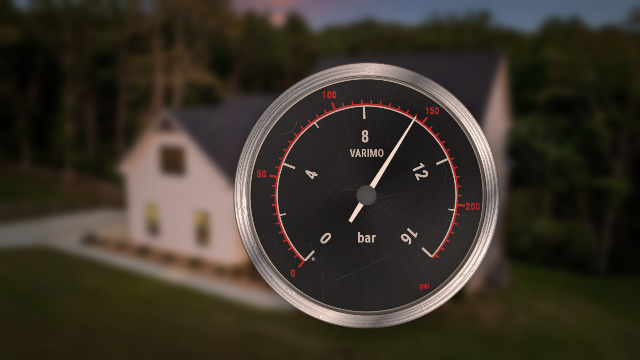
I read 10 bar
